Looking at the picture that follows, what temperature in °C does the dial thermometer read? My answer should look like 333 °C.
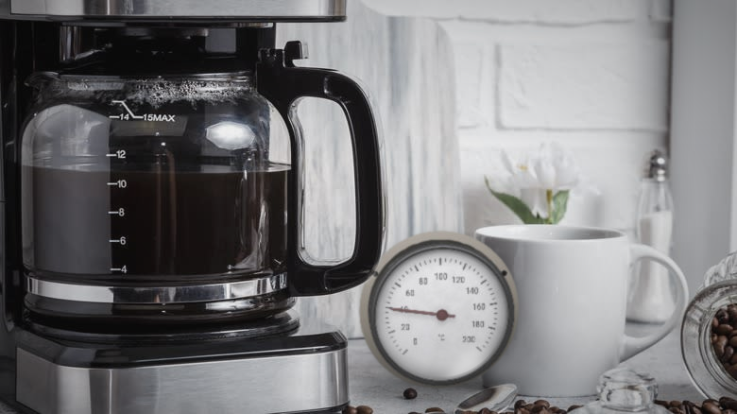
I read 40 °C
